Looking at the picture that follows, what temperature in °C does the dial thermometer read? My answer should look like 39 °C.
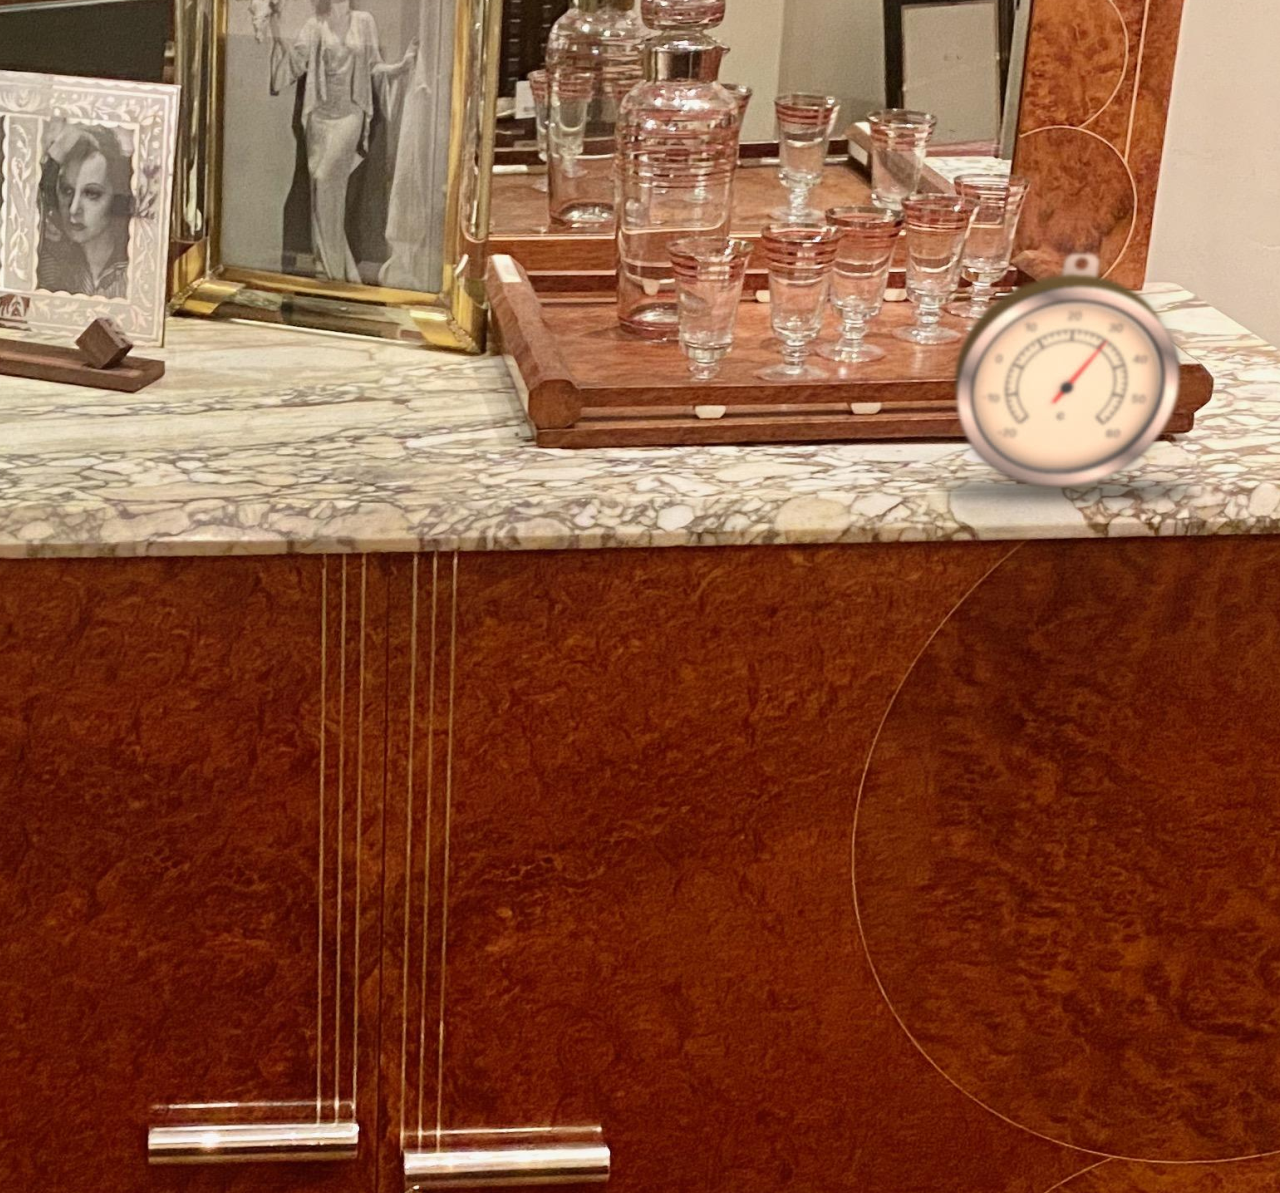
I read 30 °C
